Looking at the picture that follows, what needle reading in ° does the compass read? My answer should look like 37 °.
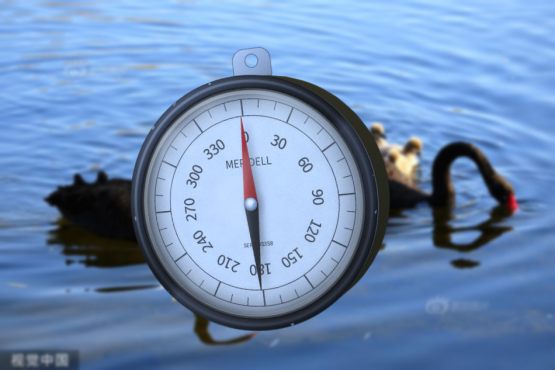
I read 0 °
